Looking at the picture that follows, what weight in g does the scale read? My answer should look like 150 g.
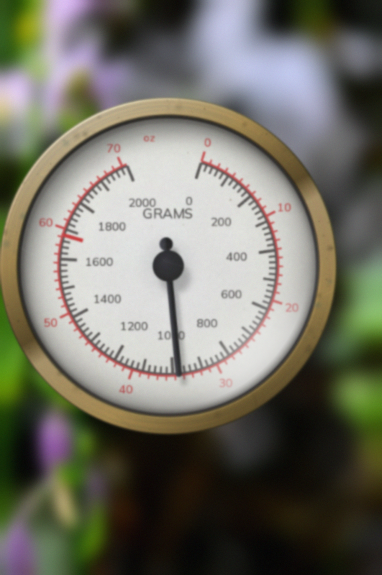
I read 980 g
